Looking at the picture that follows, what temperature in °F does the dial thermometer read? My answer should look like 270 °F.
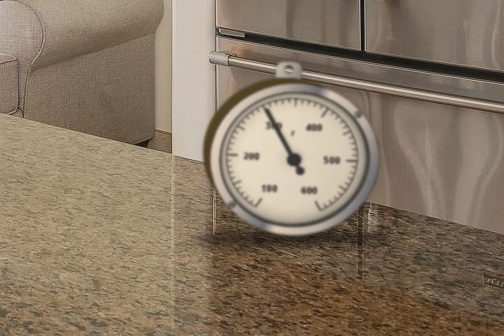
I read 300 °F
